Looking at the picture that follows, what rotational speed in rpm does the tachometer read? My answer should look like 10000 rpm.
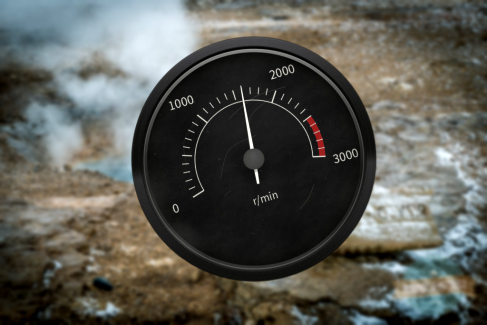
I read 1600 rpm
